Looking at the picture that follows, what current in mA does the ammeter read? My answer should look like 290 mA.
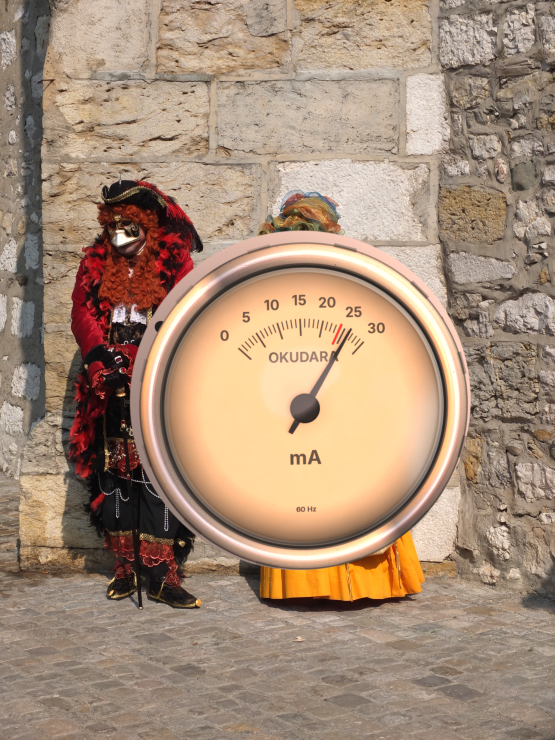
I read 26 mA
